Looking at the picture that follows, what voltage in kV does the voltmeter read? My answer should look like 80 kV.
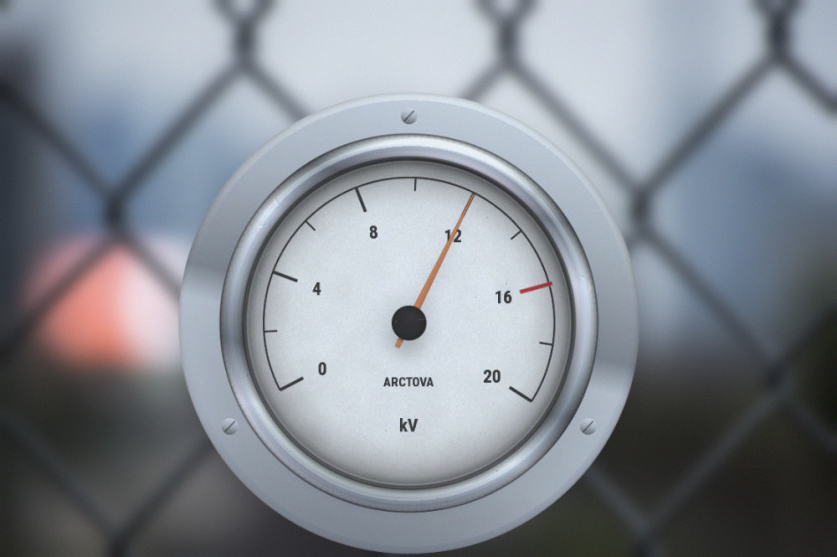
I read 12 kV
